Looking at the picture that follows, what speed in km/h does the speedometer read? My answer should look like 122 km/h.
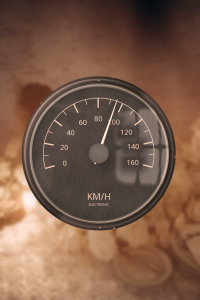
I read 95 km/h
